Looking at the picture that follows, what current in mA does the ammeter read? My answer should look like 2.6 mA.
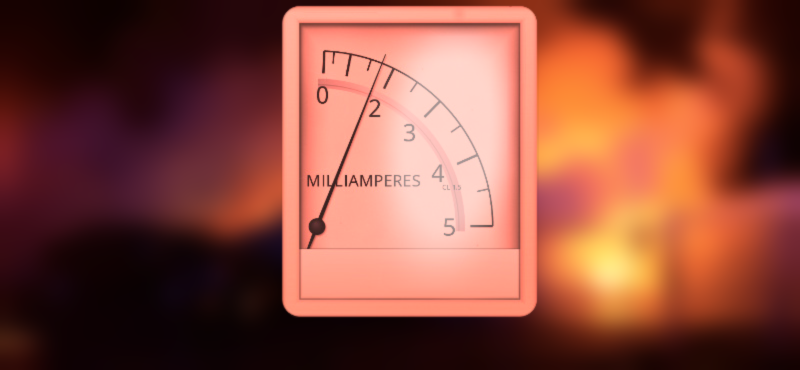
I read 1.75 mA
